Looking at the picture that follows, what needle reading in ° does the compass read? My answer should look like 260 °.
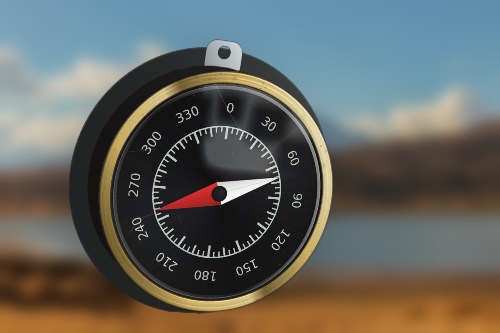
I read 250 °
